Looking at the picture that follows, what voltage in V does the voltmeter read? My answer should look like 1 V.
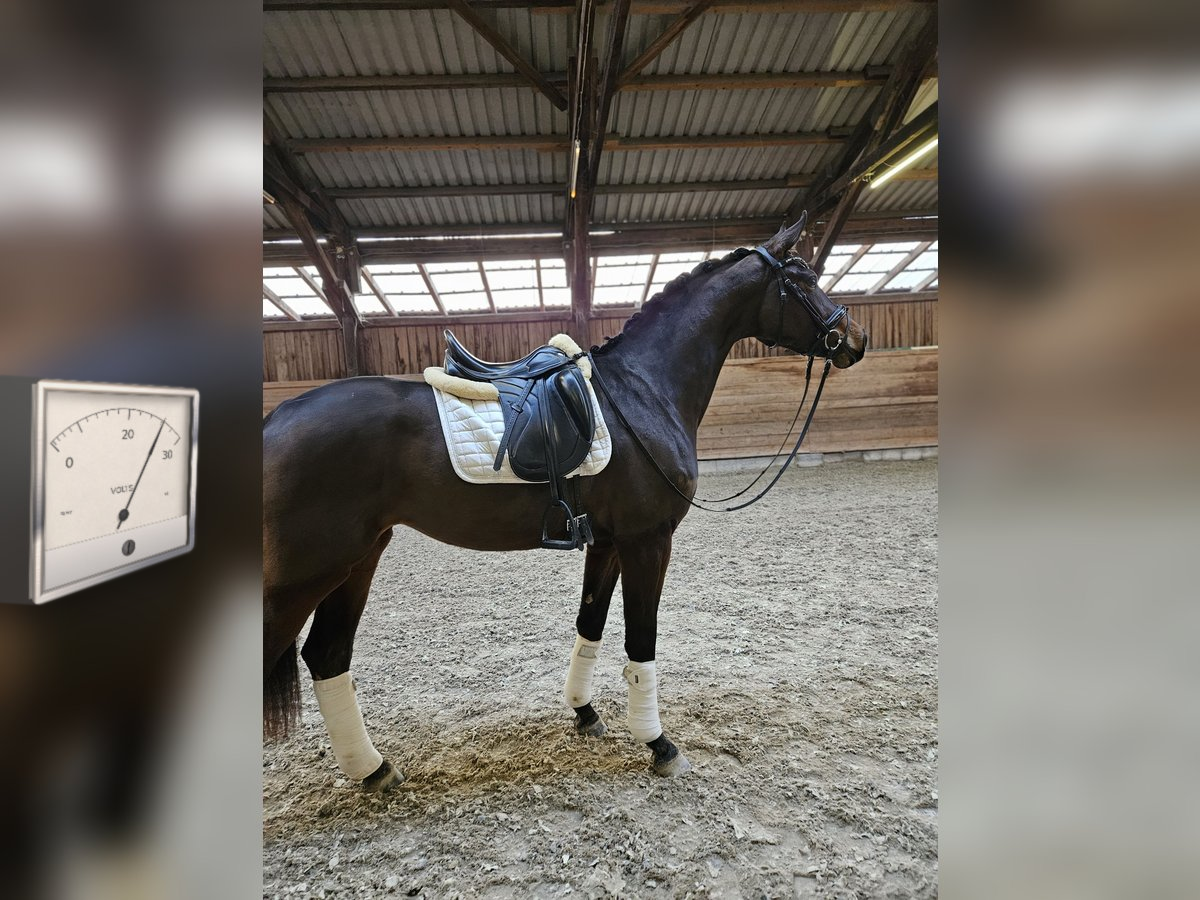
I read 26 V
